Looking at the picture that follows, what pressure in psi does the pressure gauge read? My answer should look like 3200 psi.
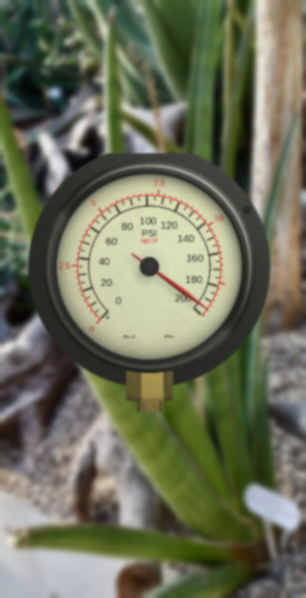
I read 195 psi
